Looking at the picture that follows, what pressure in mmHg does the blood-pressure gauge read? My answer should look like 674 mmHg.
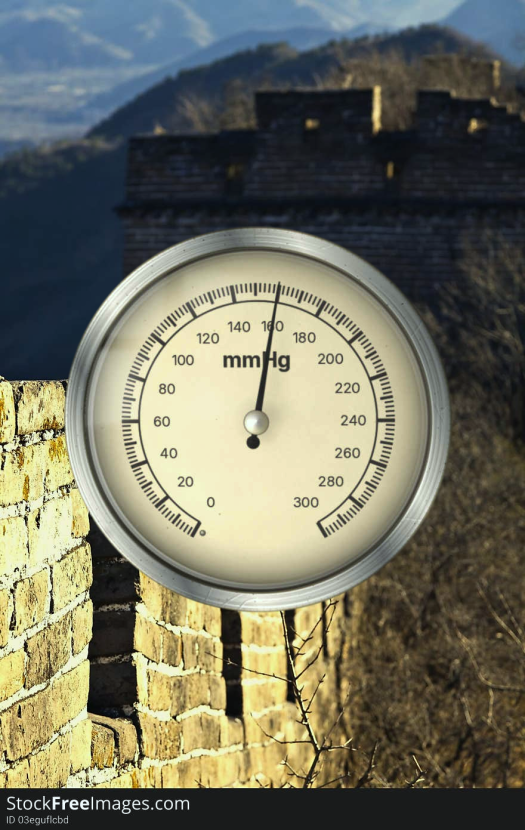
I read 160 mmHg
